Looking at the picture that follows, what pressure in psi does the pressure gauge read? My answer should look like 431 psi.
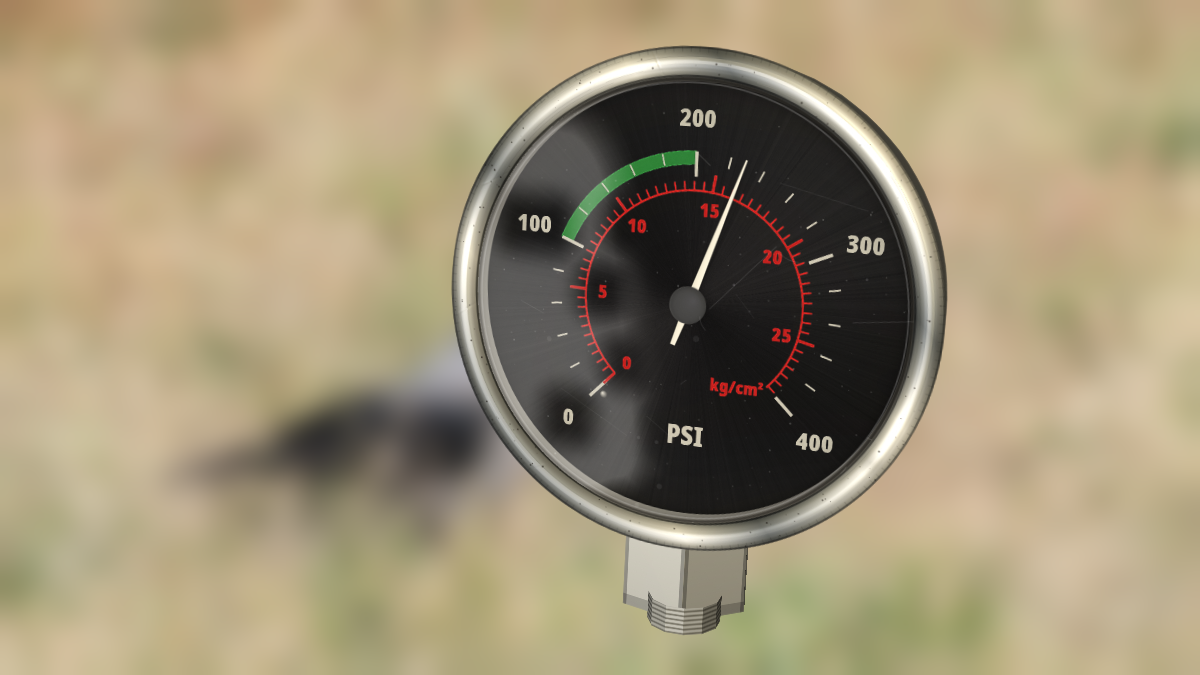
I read 230 psi
